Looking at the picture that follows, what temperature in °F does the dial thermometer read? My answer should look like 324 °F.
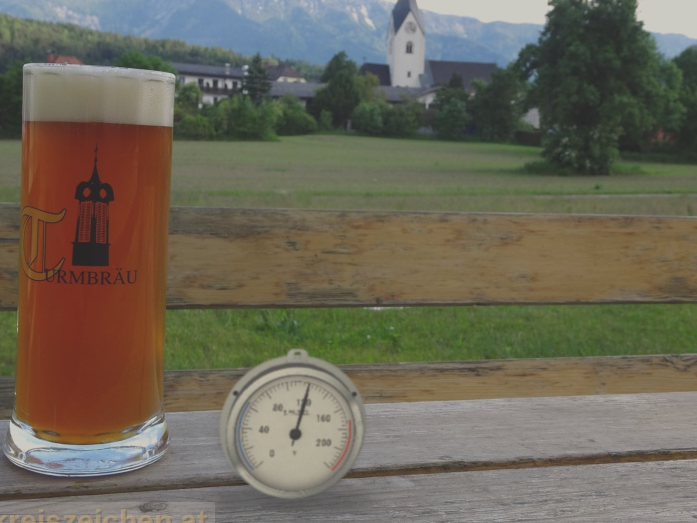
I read 120 °F
